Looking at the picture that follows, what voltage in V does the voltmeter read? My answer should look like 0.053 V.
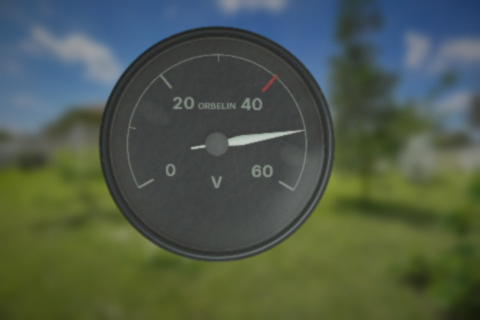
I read 50 V
